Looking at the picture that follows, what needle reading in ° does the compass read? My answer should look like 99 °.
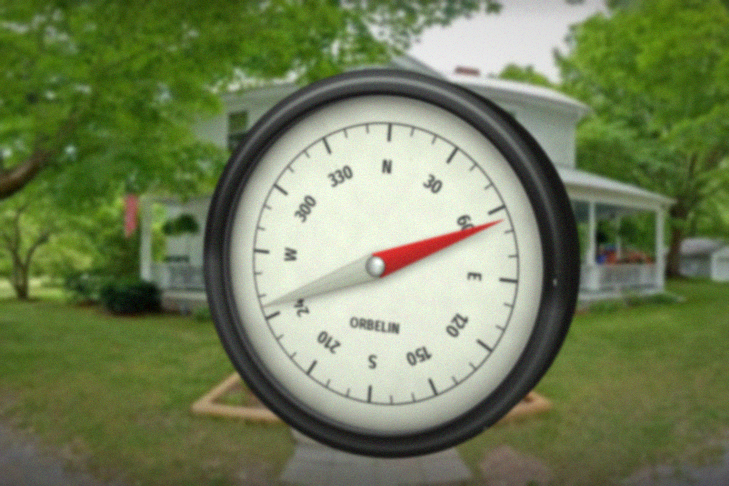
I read 65 °
